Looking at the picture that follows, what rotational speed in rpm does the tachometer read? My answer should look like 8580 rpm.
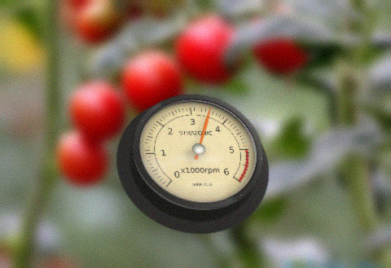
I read 3500 rpm
